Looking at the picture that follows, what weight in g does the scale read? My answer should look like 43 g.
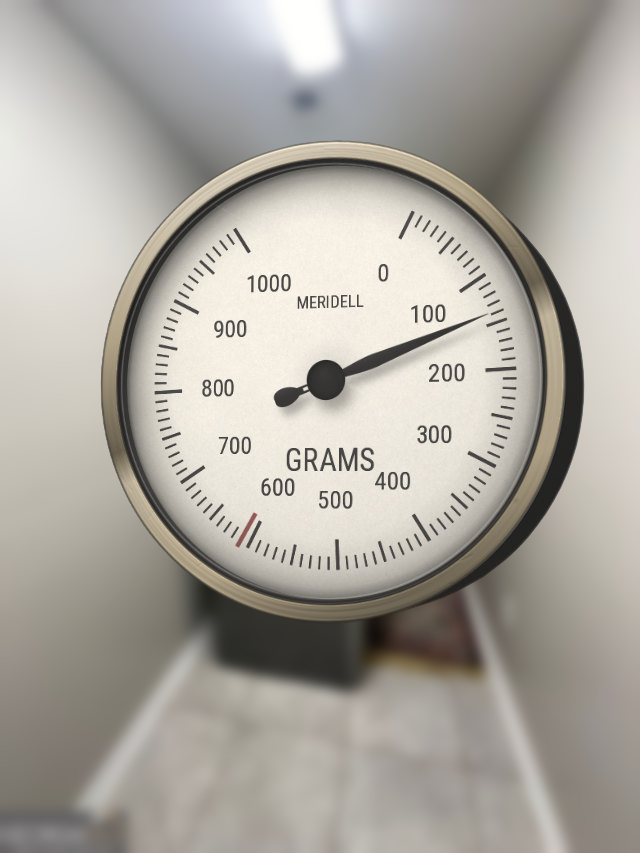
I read 140 g
